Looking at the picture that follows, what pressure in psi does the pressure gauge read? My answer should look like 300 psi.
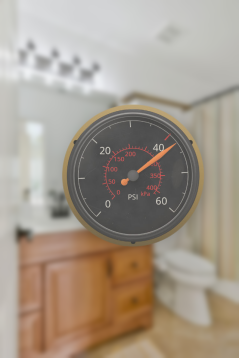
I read 42.5 psi
